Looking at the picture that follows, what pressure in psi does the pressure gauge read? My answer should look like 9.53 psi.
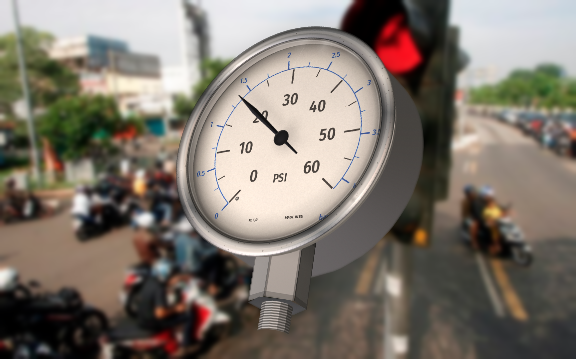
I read 20 psi
